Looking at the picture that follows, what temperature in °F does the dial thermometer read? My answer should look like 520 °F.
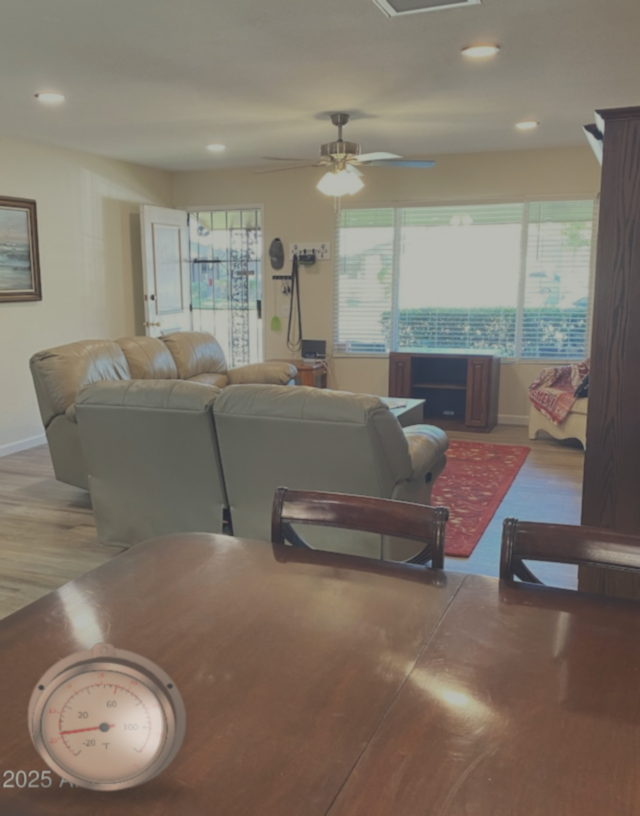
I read 0 °F
